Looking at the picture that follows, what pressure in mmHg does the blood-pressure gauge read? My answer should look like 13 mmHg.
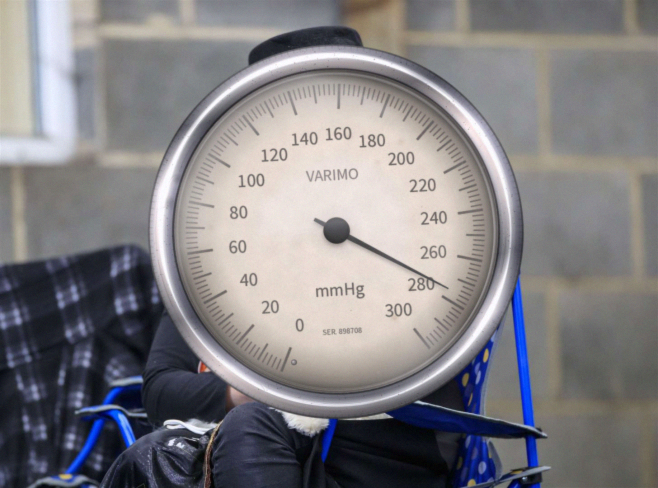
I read 276 mmHg
